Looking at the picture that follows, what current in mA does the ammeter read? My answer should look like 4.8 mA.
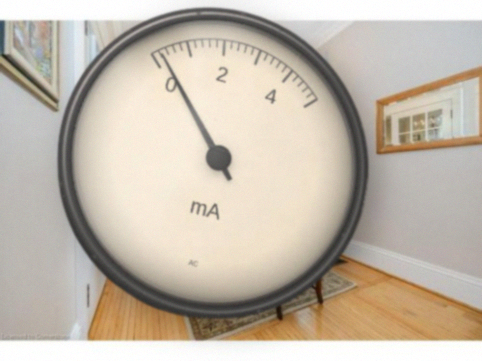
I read 0.2 mA
